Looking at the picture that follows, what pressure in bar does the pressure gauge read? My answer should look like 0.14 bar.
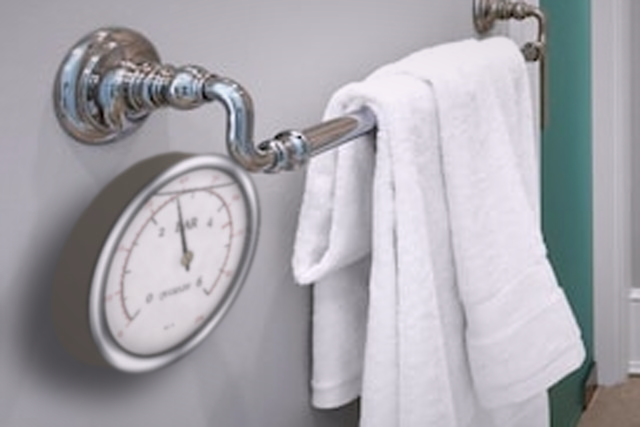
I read 2.5 bar
